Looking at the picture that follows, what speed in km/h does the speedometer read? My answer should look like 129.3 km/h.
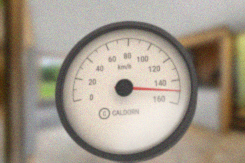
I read 150 km/h
